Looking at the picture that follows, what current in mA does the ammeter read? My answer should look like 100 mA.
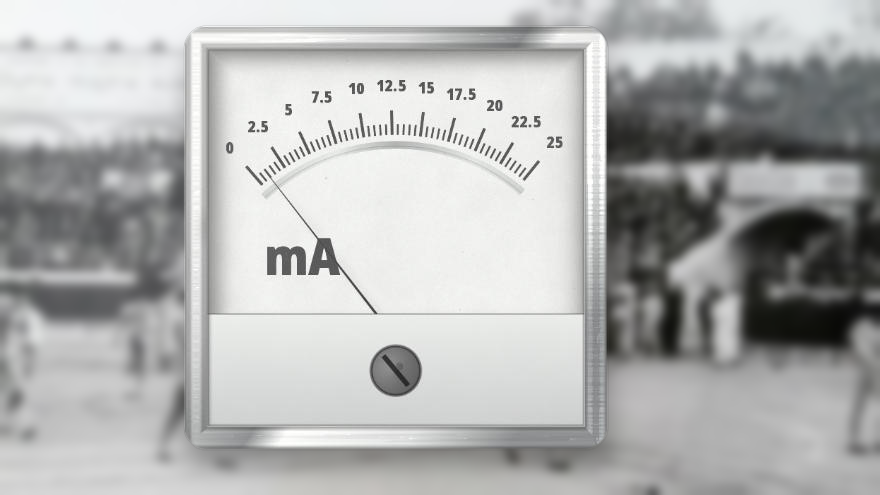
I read 1 mA
